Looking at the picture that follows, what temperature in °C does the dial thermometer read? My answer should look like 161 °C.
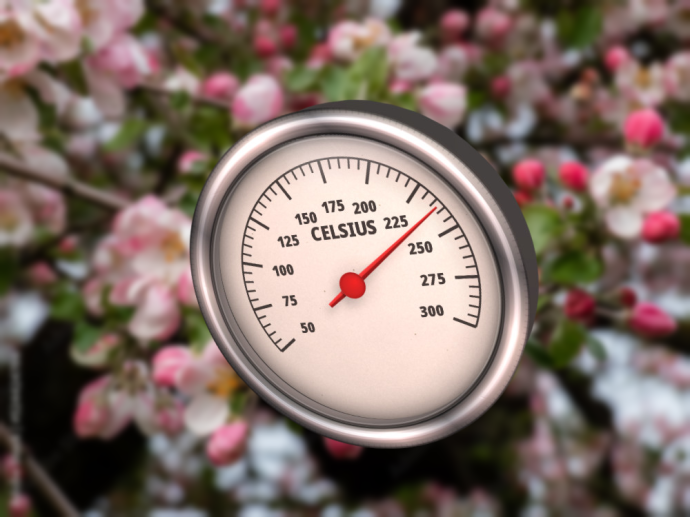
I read 237.5 °C
